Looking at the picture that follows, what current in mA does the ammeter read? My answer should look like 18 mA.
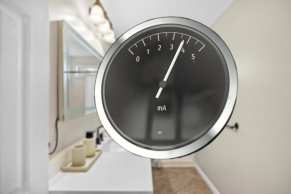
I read 3.75 mA
